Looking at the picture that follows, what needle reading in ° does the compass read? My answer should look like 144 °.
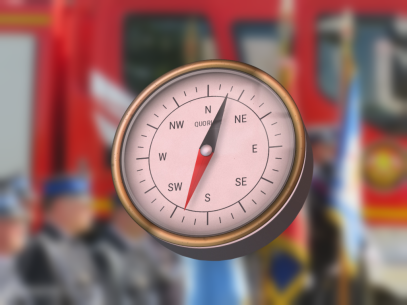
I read 200 °
